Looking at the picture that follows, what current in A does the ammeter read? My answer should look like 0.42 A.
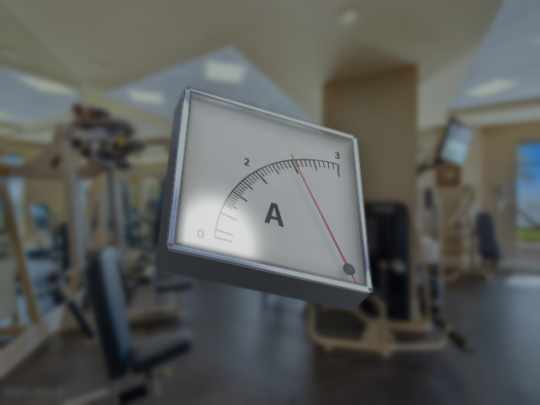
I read 2.5 A
